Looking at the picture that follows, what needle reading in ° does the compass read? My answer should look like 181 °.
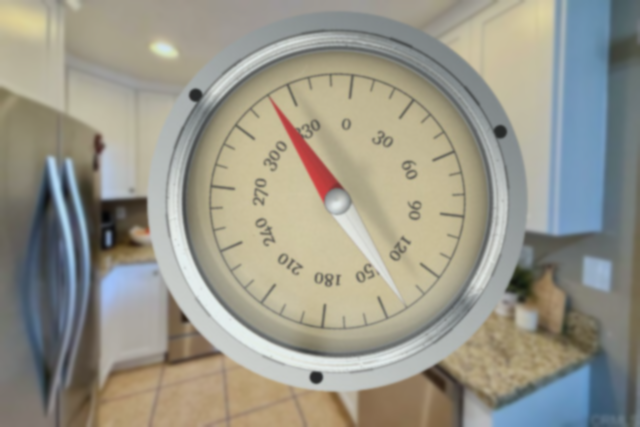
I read 320 °
